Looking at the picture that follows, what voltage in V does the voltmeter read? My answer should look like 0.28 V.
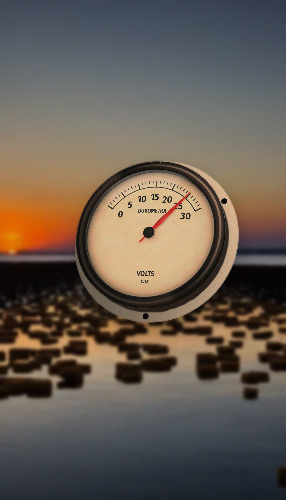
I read 25 V
